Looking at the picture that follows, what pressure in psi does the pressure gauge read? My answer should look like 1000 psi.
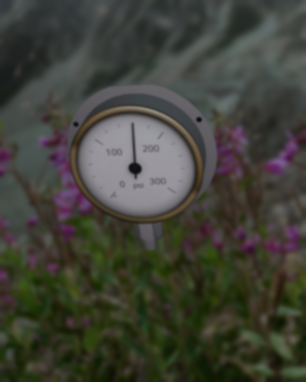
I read 160 psi
